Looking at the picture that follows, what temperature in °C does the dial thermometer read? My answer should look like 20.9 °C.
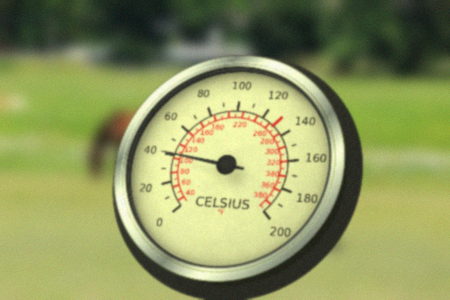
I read 40 °C
